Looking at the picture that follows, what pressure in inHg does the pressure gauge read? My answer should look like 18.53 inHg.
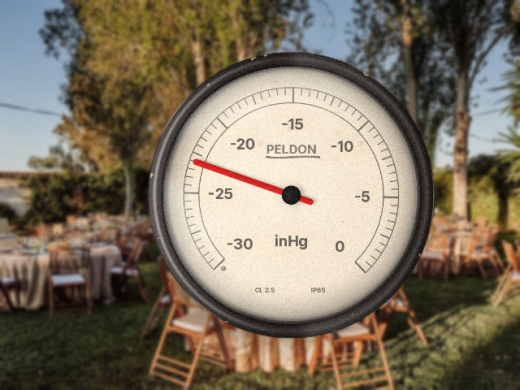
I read -23 inHg
